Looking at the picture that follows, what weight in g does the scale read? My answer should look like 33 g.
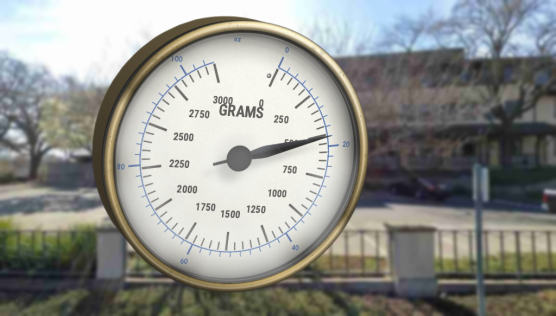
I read 500 g
